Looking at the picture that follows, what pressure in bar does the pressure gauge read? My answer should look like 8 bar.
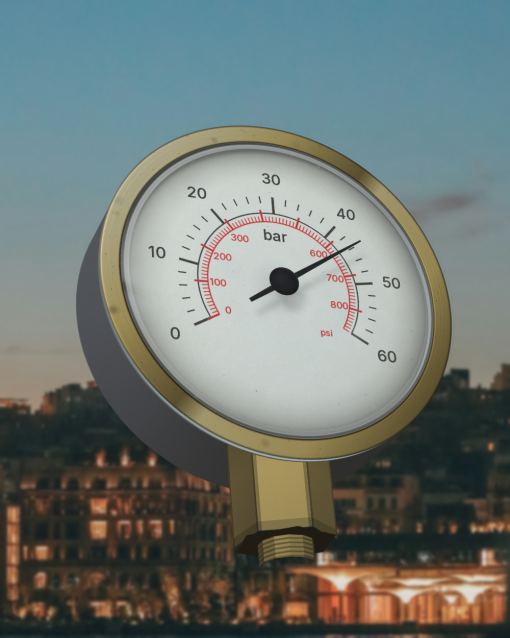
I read 44 bar
